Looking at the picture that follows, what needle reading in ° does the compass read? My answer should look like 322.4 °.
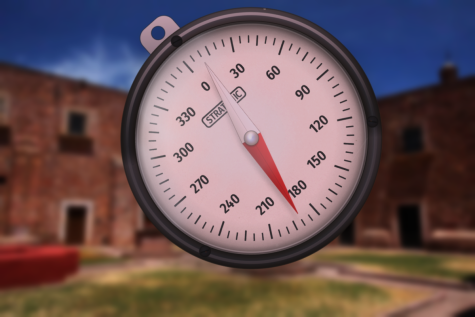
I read 190 °
